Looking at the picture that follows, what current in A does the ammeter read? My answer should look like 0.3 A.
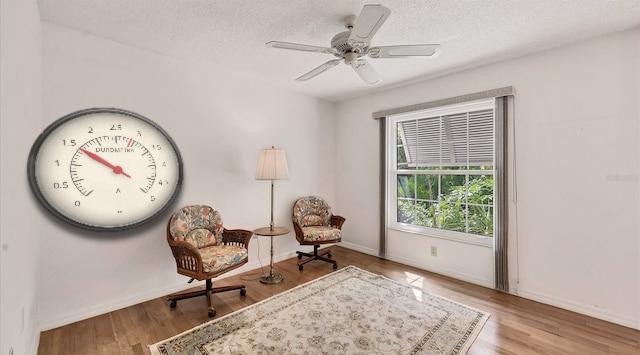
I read 1.5 A
